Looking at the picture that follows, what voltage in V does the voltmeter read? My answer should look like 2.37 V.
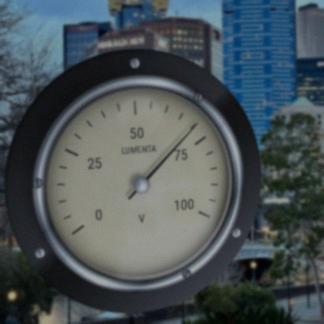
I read 70 V
